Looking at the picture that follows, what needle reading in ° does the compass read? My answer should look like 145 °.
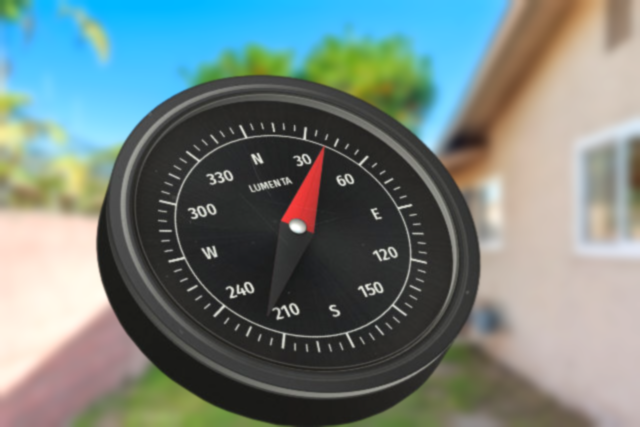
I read 40 °
